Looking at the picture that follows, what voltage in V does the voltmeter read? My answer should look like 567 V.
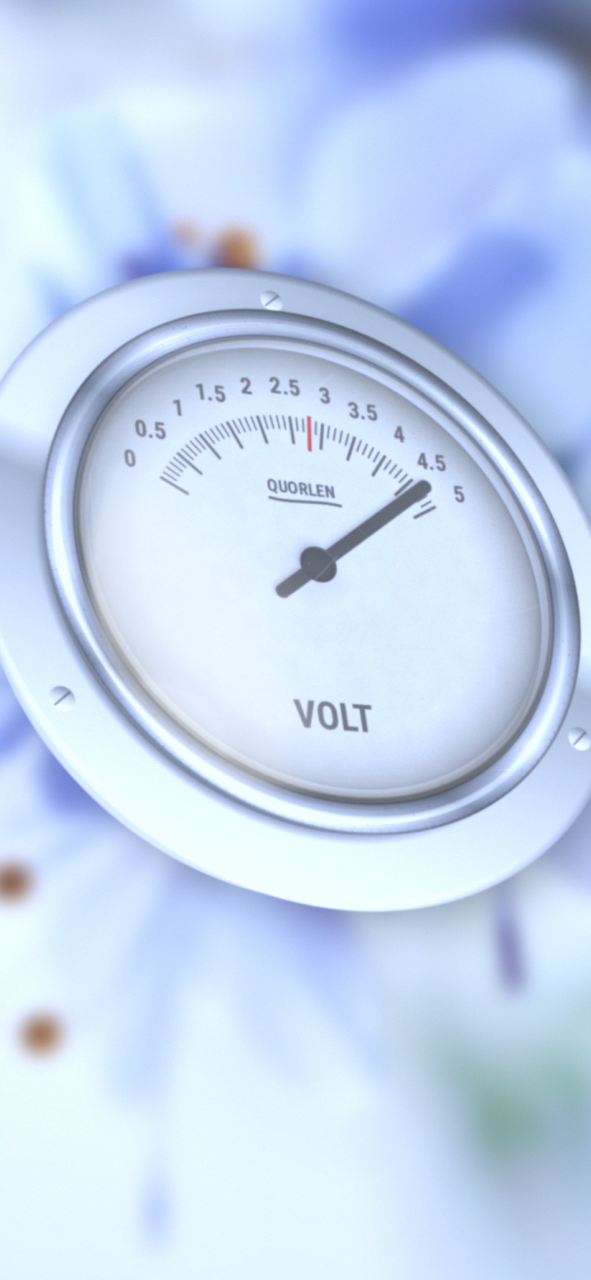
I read 4.7 V
